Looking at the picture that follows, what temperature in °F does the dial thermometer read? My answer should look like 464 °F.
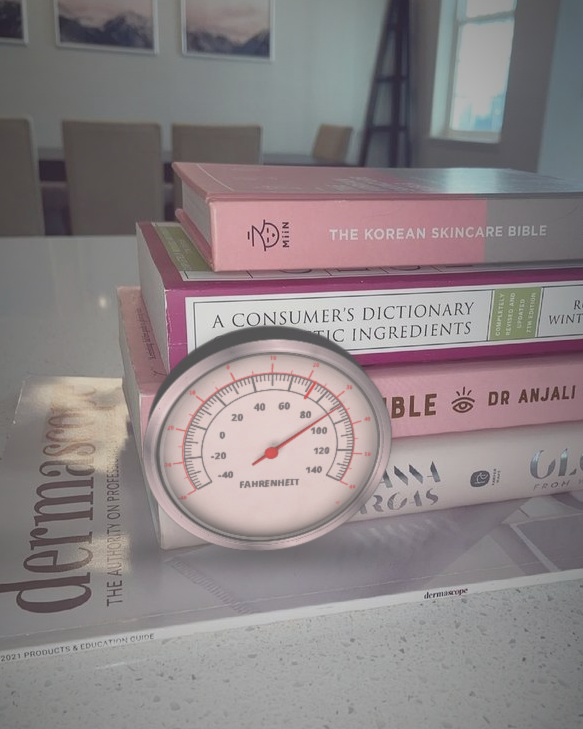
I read 90 °F
